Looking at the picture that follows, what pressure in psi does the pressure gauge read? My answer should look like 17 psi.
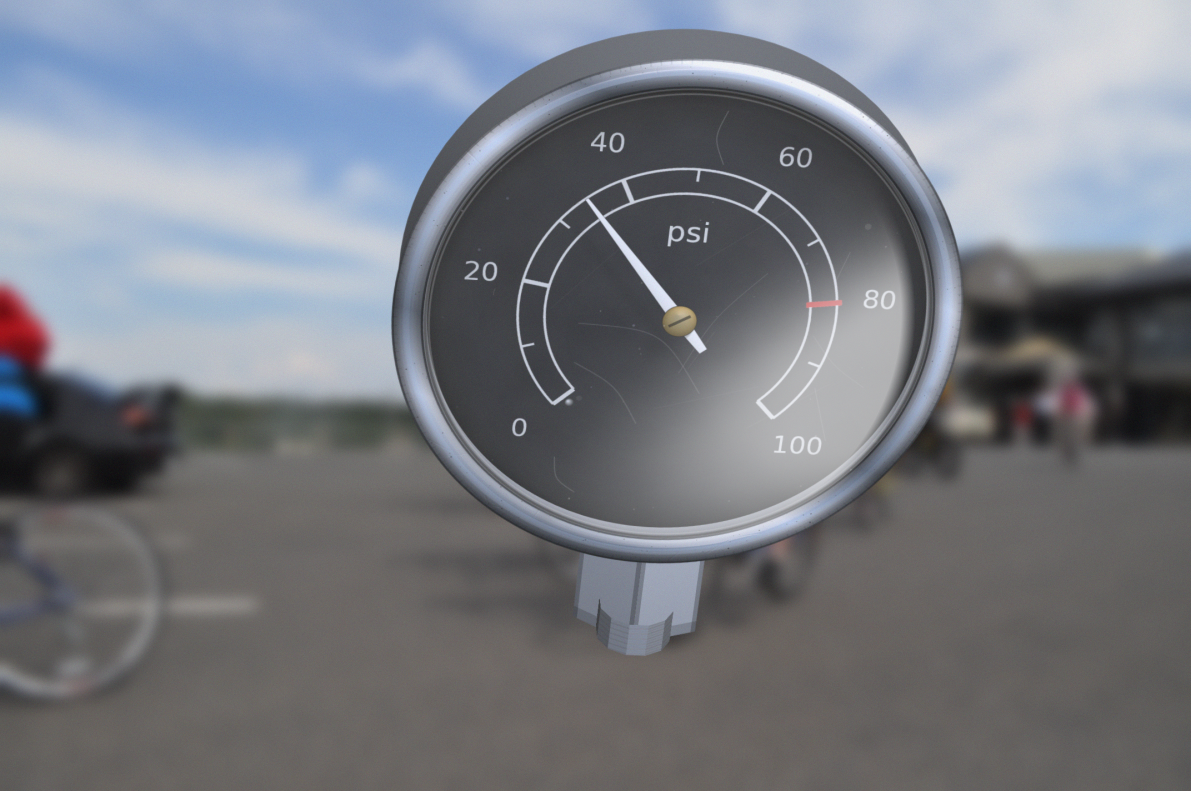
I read 35 psi
